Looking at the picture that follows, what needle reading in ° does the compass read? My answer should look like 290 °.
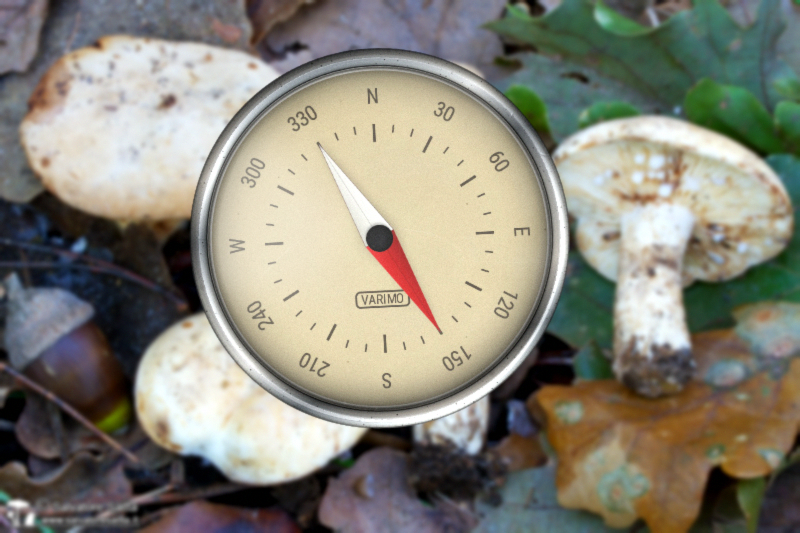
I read 150 °
